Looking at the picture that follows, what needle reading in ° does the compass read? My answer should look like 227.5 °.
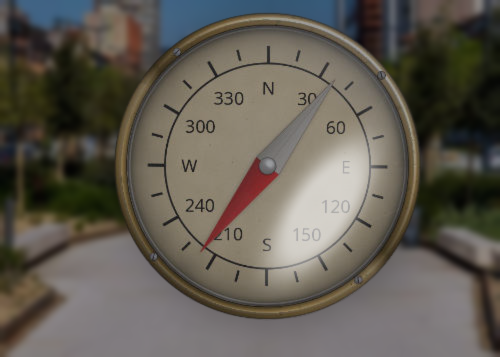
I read 217.5 °
